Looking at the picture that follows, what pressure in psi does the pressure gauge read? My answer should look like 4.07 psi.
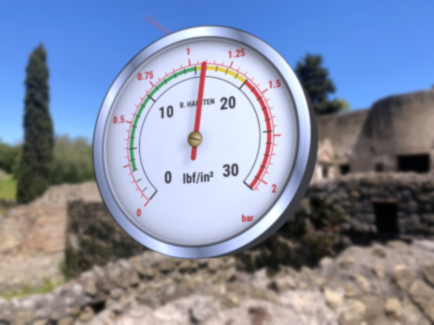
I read 16 psi
